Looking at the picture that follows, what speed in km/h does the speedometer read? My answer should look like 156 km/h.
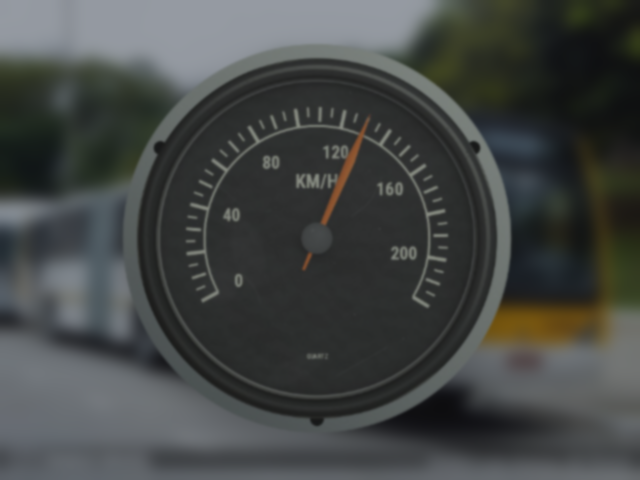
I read 130 km/h
